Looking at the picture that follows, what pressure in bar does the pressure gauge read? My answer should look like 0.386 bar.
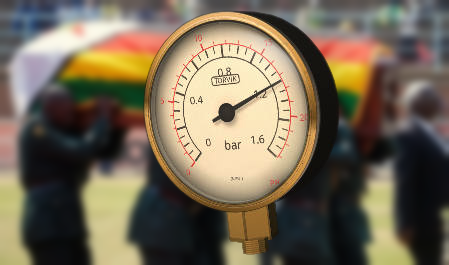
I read 1.2 bar
